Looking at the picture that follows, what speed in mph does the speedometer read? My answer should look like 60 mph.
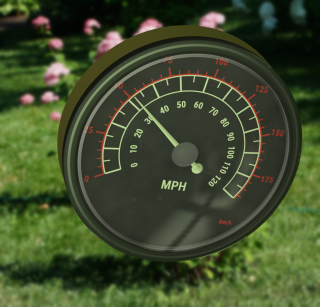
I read 32.5 mph
